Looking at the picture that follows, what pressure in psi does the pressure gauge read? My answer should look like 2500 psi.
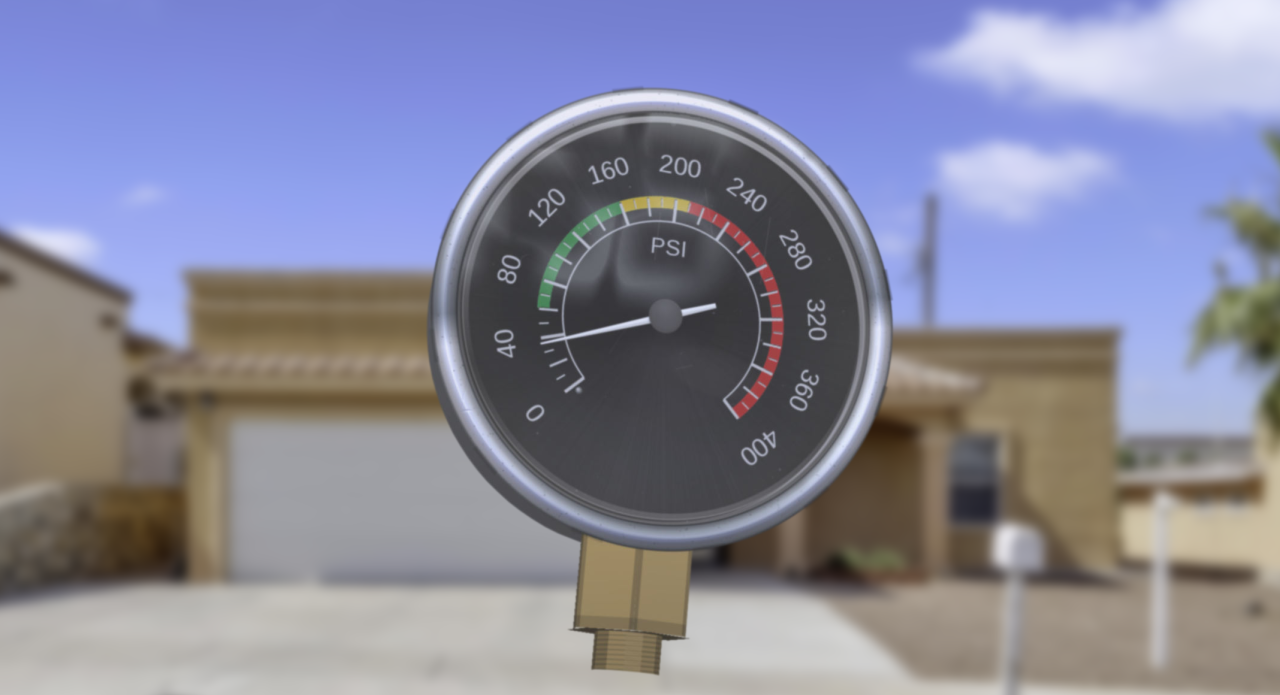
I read 35 psi
